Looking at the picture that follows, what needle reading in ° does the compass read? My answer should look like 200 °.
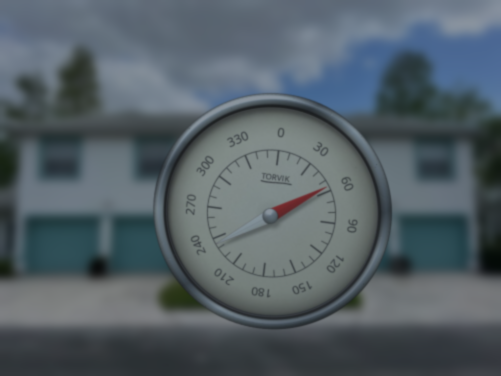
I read 55 °
